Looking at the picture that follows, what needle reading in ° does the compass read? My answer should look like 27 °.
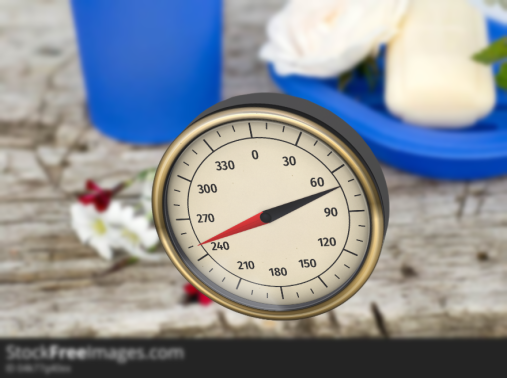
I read 250 °
